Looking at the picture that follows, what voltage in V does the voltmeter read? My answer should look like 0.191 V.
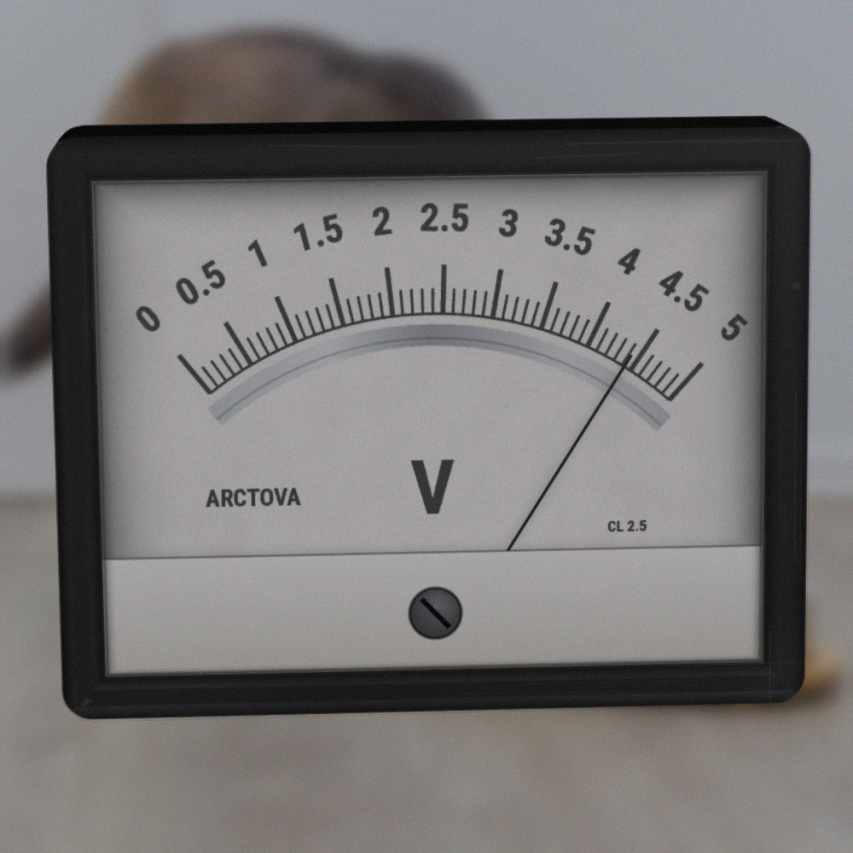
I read 4.4 V
